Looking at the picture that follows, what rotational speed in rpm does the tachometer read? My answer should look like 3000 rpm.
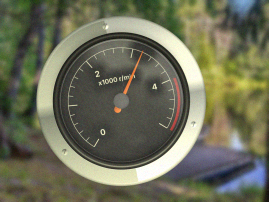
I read 3200 rpm
